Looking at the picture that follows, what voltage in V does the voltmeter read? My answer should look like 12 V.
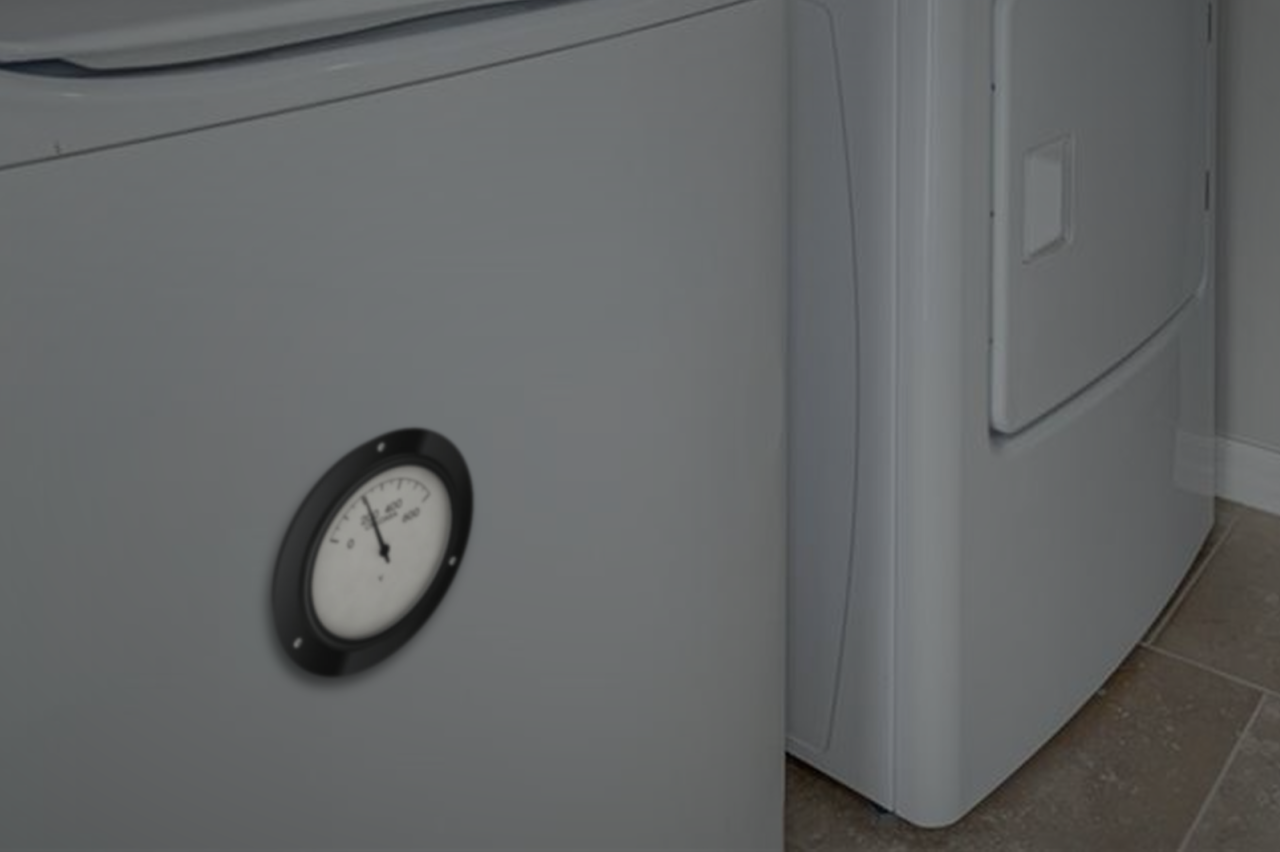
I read 200 V
